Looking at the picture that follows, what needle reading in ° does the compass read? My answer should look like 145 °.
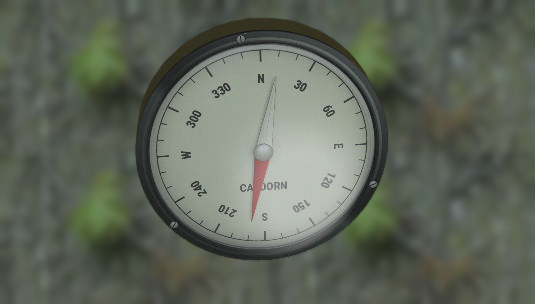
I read 190 °
